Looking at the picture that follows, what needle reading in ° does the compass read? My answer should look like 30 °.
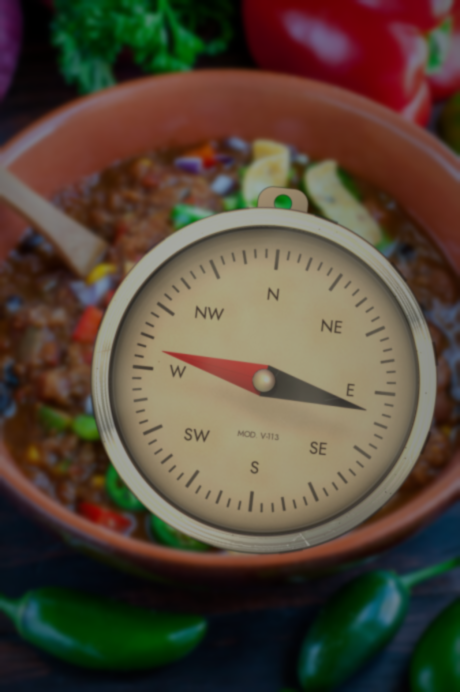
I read 280 °
